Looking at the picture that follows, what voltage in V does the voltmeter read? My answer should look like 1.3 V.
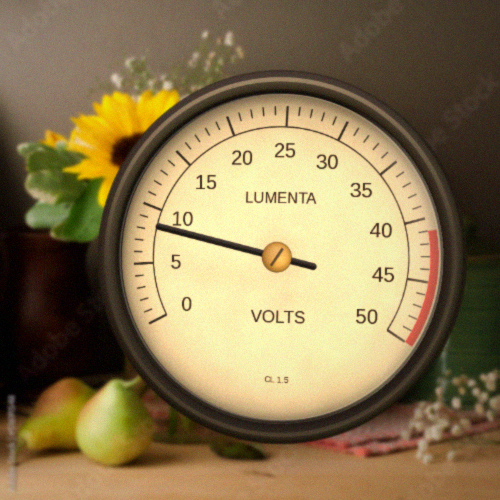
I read 8.5 V
